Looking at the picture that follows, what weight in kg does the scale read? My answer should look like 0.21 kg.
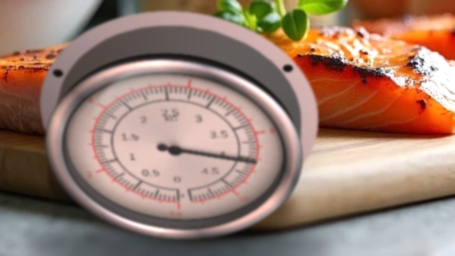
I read 4 kg
